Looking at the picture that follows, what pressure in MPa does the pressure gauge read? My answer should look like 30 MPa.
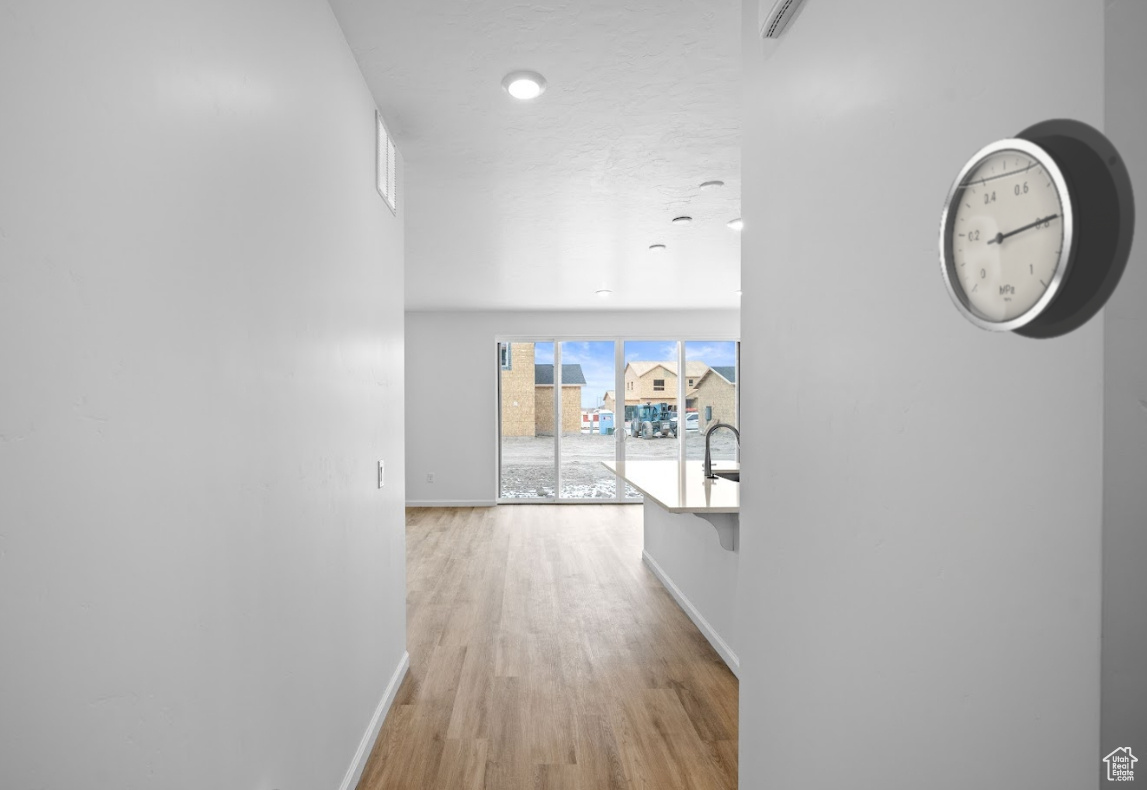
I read 0.8 MPa
